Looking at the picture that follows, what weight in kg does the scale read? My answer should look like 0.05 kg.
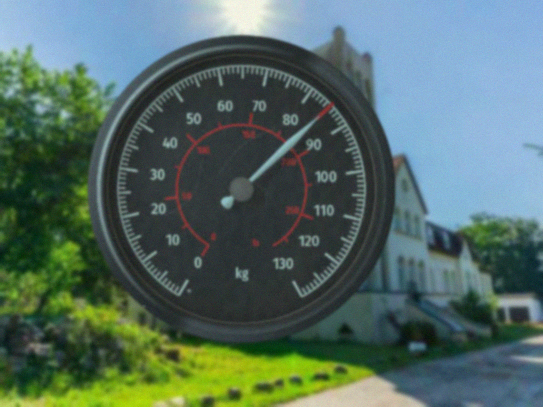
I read 85 kg
